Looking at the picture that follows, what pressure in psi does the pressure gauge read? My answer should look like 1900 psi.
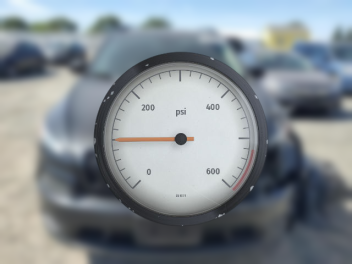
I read 100 psi
